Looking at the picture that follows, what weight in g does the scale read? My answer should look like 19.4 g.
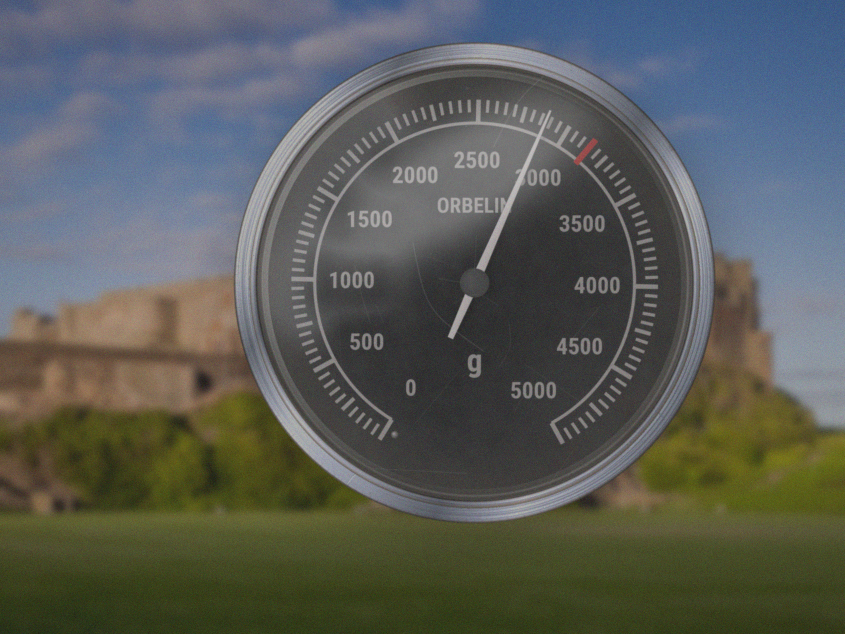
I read 2875 g
